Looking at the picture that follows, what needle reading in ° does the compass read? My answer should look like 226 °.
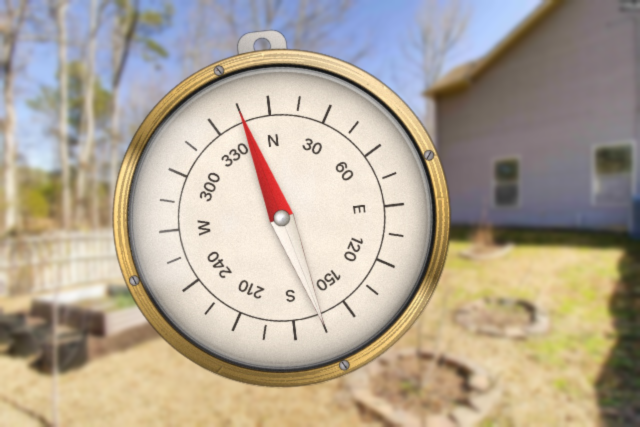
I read 345 °
